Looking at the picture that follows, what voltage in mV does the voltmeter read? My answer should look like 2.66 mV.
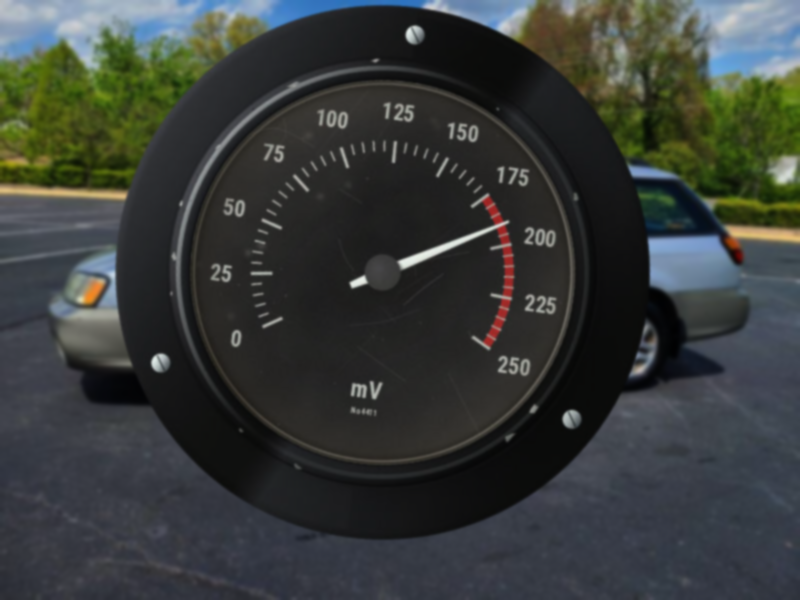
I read 190 mV
